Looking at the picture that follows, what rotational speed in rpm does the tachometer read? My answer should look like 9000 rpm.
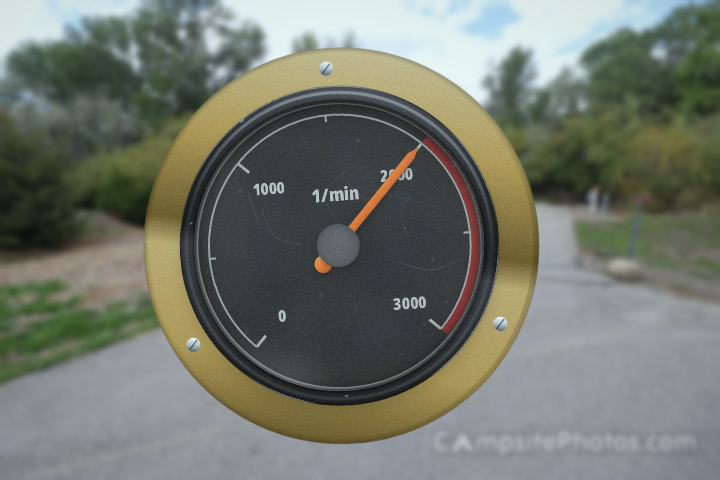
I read 2000 rpm
